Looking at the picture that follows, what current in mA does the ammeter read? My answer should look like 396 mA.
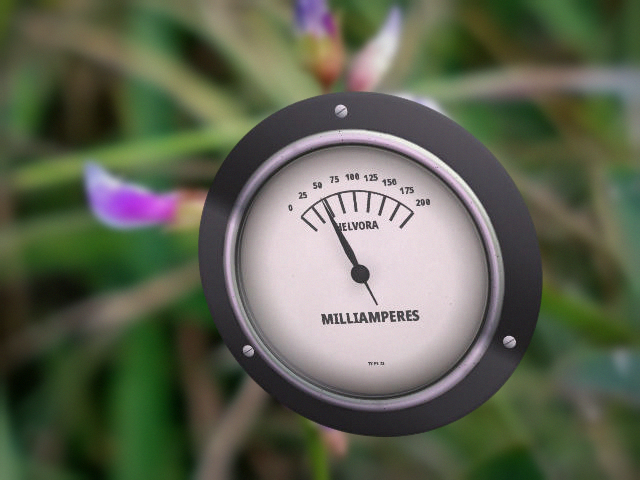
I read 50 mA
